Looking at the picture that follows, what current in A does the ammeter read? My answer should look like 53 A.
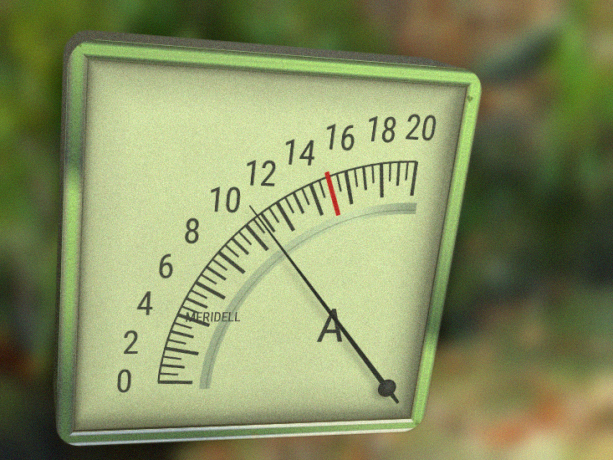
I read 10.75 A
